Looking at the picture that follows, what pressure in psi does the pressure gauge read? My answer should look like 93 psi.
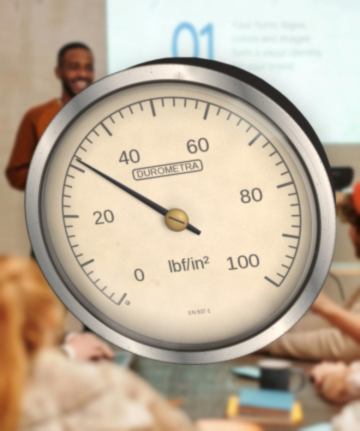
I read 32 psi
